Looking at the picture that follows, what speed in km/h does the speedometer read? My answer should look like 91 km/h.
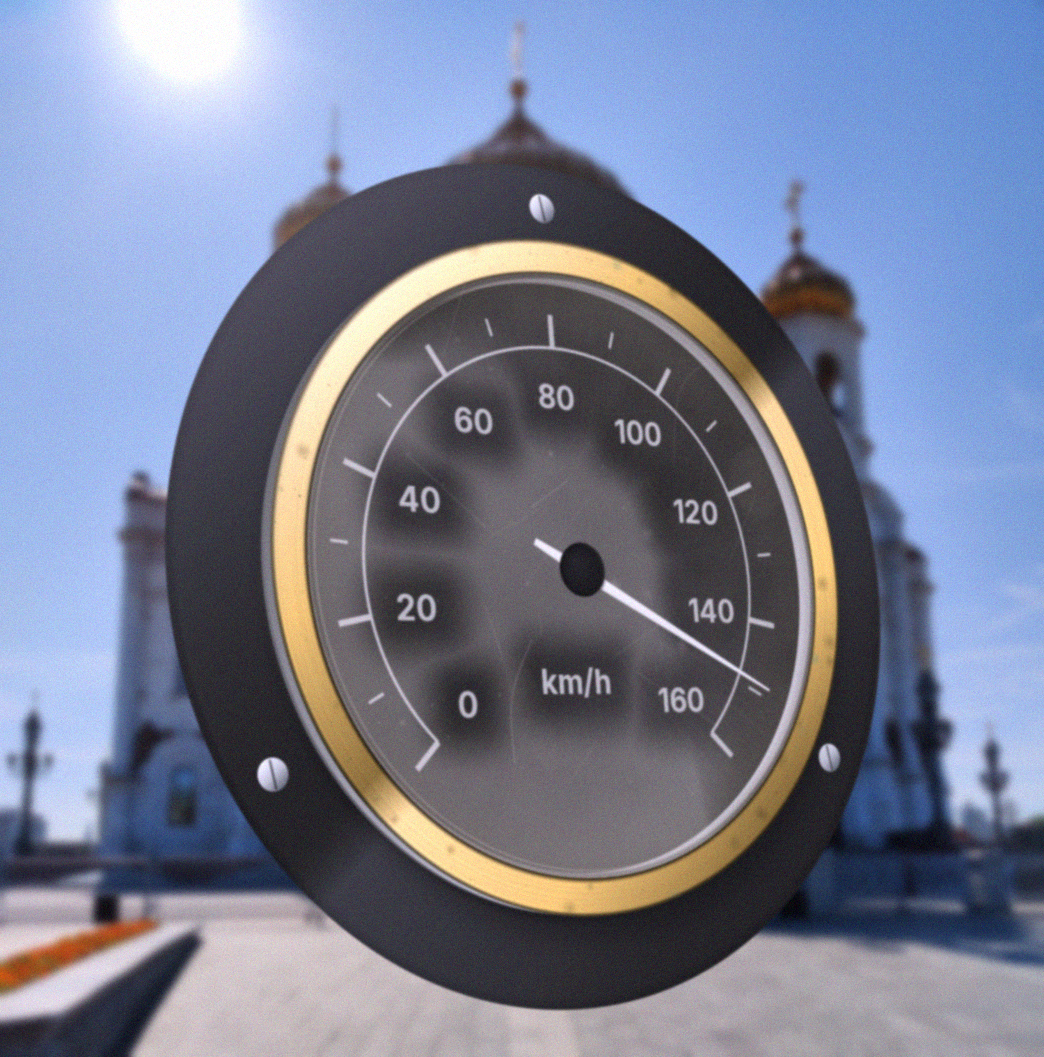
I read 150 km/h
